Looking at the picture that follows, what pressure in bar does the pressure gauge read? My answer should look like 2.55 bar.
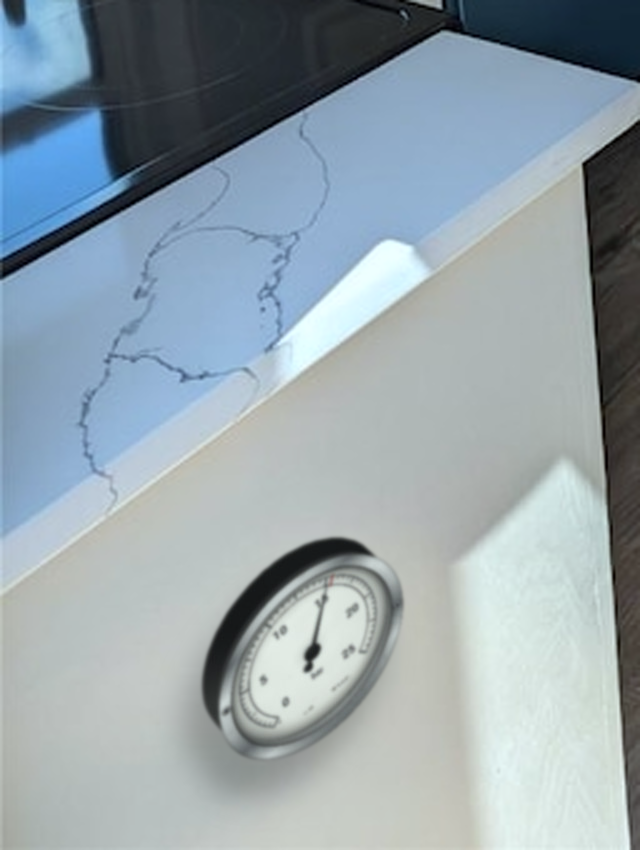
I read 15 bar
